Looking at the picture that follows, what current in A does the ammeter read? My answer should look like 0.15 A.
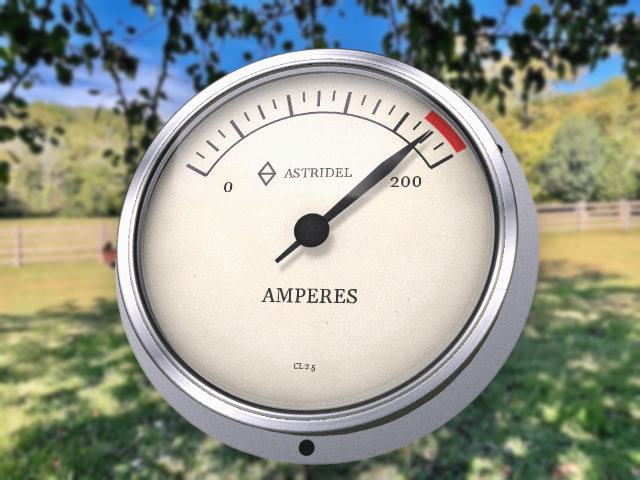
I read 180 A
